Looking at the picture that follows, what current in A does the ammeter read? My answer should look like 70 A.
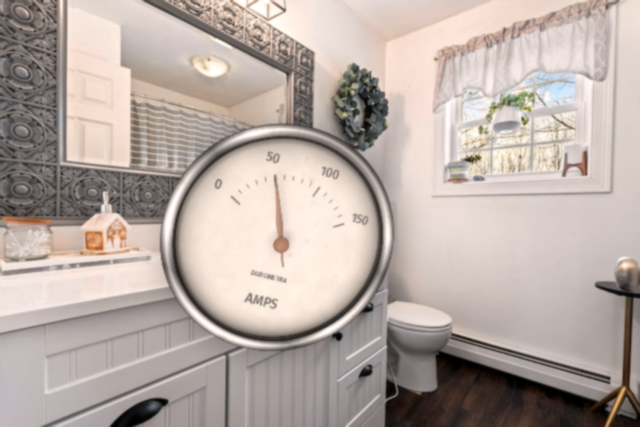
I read 50 A
